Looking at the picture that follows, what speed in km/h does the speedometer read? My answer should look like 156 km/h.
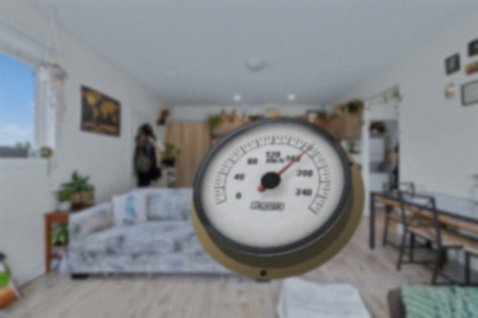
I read 170 km/h
